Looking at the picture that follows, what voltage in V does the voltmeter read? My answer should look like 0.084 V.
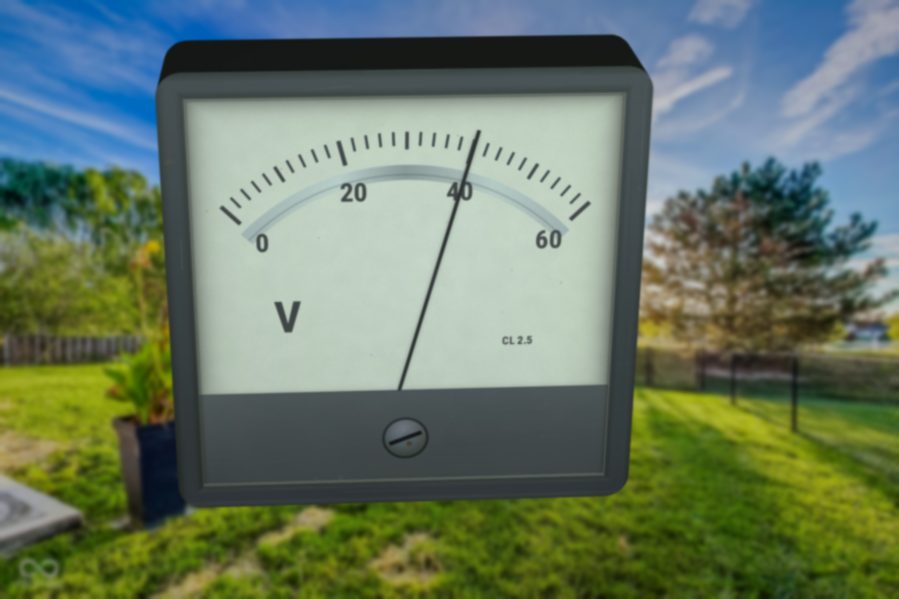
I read 40 V
